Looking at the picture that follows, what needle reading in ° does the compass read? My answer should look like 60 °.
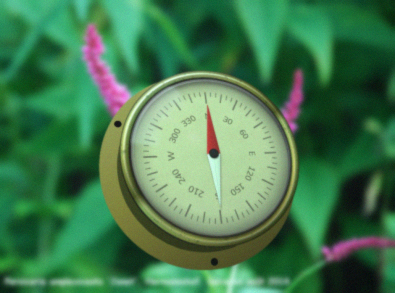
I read 0 °
